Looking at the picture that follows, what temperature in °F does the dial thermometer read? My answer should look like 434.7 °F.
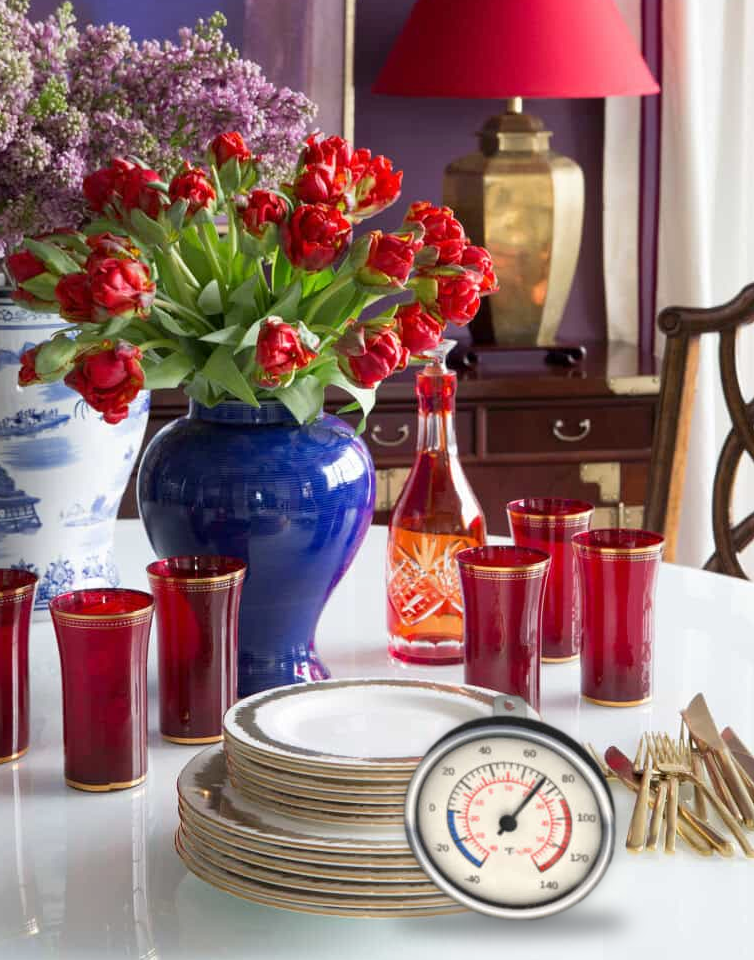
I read 72 °F
